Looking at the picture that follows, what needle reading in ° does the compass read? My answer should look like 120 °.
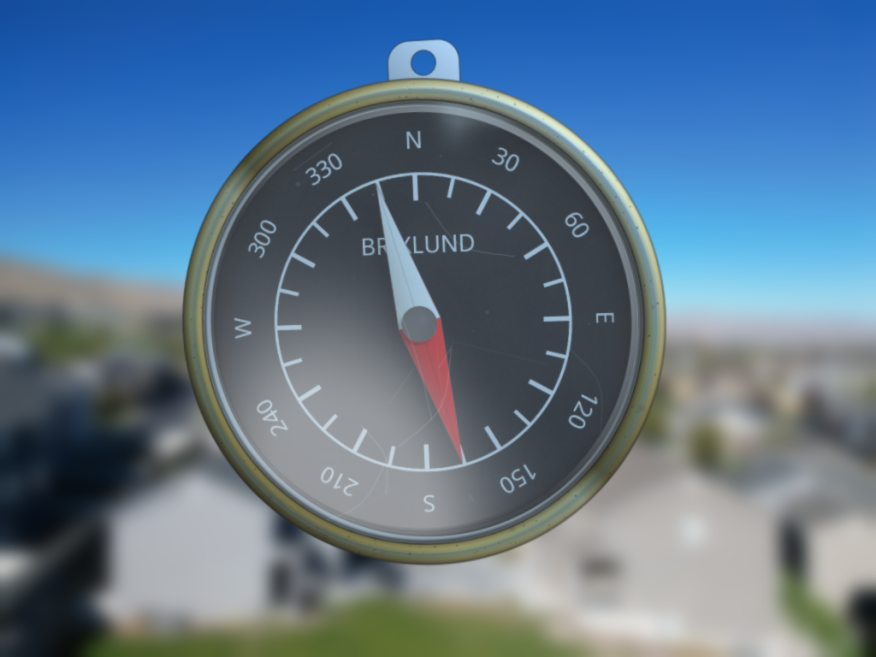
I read 165 °
